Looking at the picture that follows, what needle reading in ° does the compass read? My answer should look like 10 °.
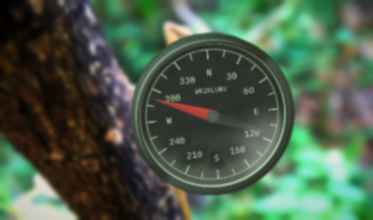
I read 292.5 °
